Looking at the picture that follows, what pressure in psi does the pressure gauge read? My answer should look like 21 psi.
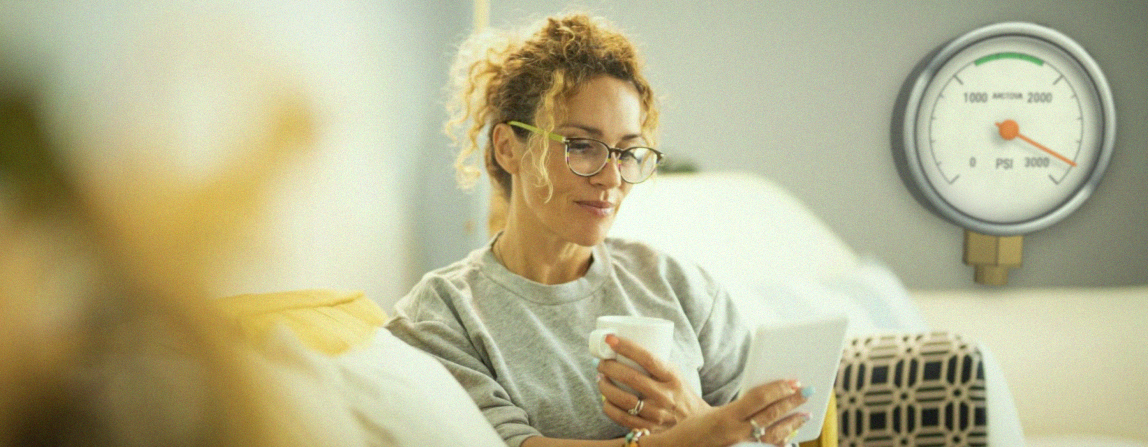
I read 2800 psi
